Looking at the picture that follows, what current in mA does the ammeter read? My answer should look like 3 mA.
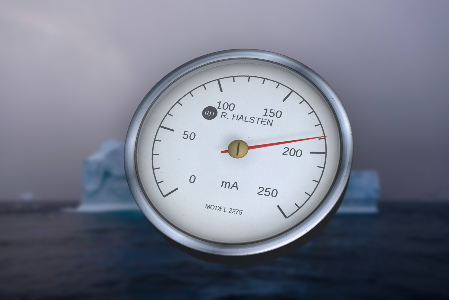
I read 190 mA
